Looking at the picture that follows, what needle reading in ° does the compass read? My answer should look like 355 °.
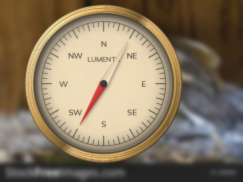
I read 210 °
